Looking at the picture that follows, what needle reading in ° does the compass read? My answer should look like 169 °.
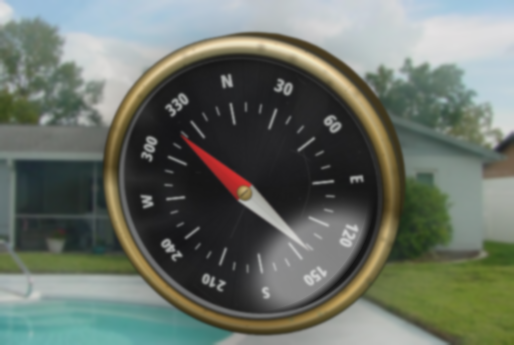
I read 320 °
